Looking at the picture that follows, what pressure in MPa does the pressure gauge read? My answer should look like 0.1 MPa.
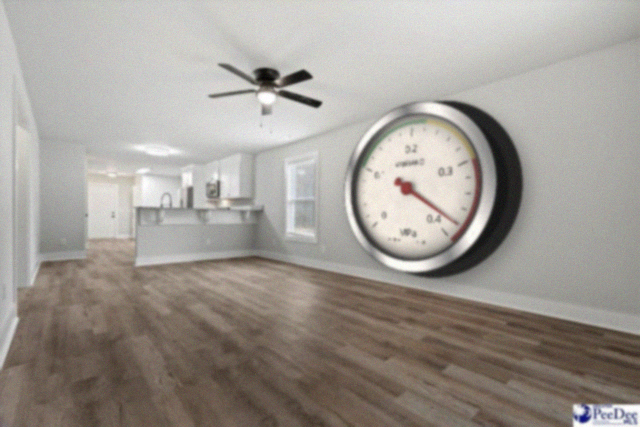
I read 0.38 MPa
